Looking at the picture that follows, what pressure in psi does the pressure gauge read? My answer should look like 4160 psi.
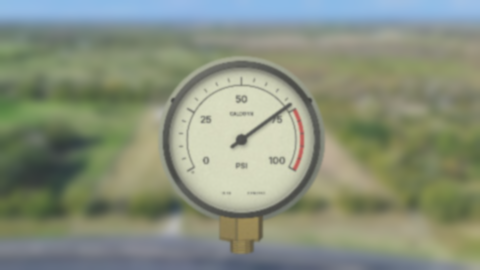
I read 72.5 psi
